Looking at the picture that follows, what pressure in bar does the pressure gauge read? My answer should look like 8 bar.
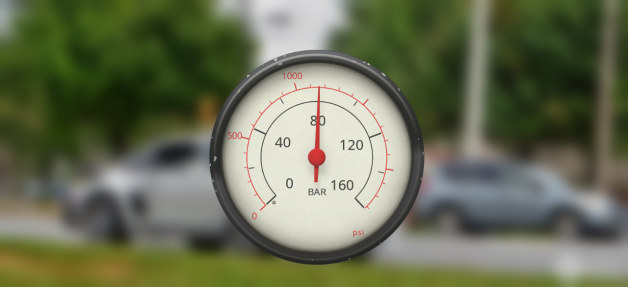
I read 80 bar
